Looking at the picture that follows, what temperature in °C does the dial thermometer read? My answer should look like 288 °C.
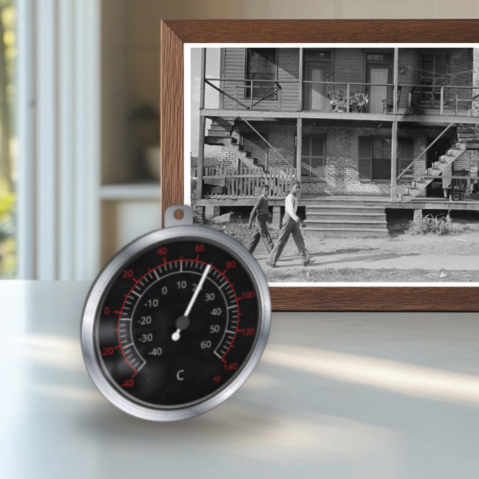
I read 20 °C
